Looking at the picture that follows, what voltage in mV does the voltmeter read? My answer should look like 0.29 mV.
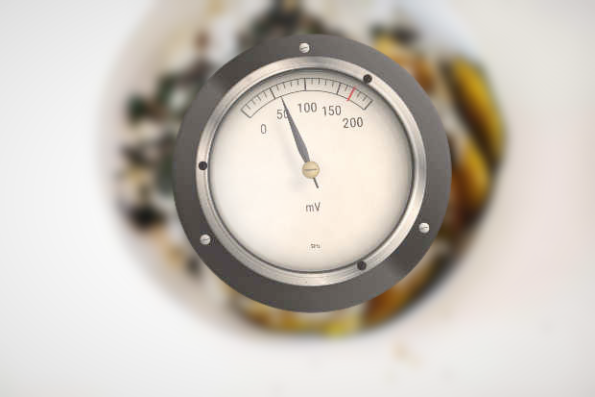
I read 60 mV
